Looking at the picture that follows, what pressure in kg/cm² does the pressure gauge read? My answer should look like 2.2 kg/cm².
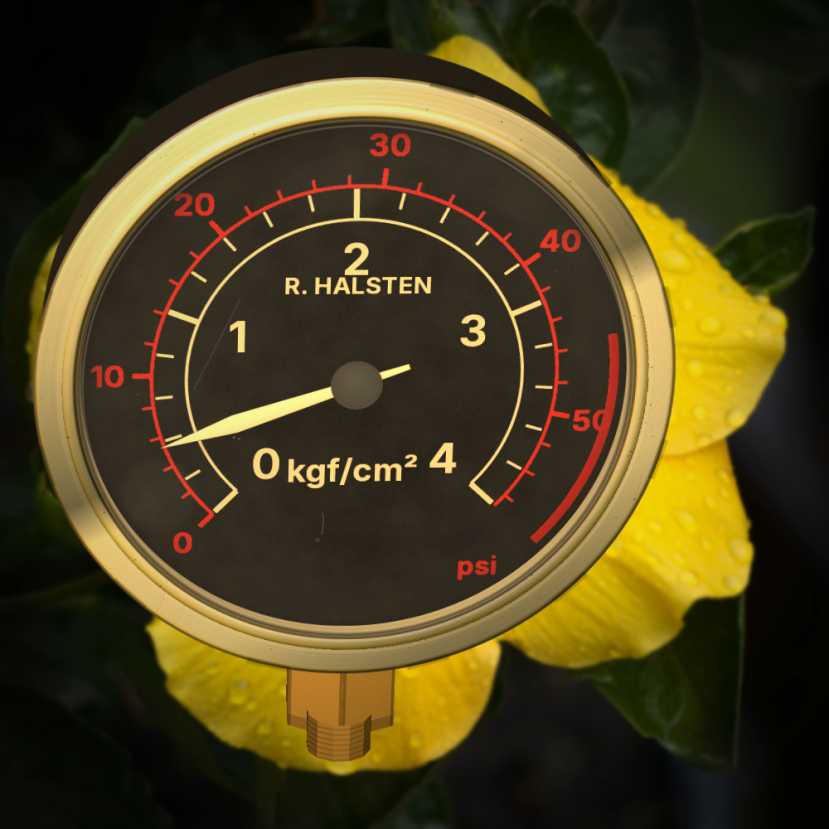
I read 0.4 kg/cm²
